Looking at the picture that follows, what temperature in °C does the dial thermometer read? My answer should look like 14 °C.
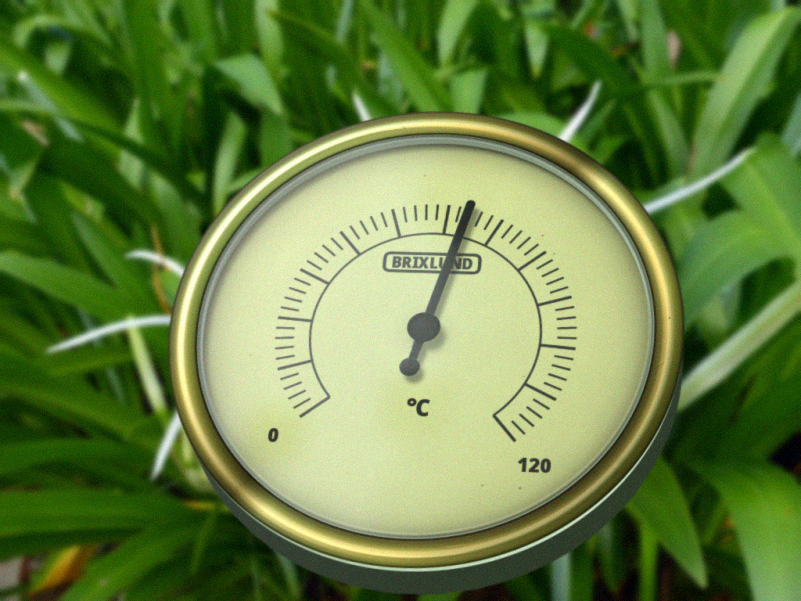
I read 64 °C
